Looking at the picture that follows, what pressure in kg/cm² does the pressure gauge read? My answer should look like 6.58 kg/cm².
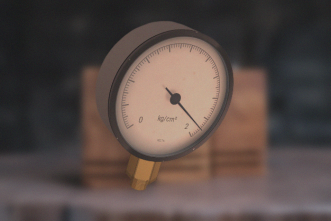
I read 1.9 kg/cm²
